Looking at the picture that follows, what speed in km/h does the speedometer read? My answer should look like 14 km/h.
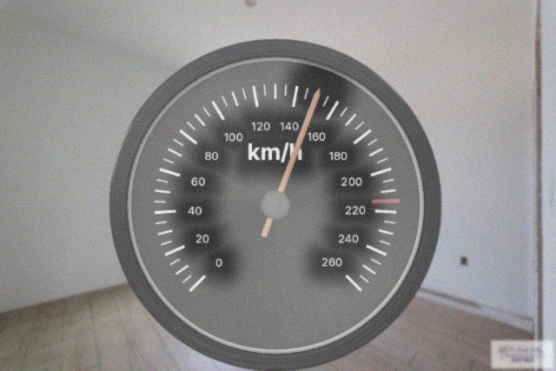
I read 150 km/h
